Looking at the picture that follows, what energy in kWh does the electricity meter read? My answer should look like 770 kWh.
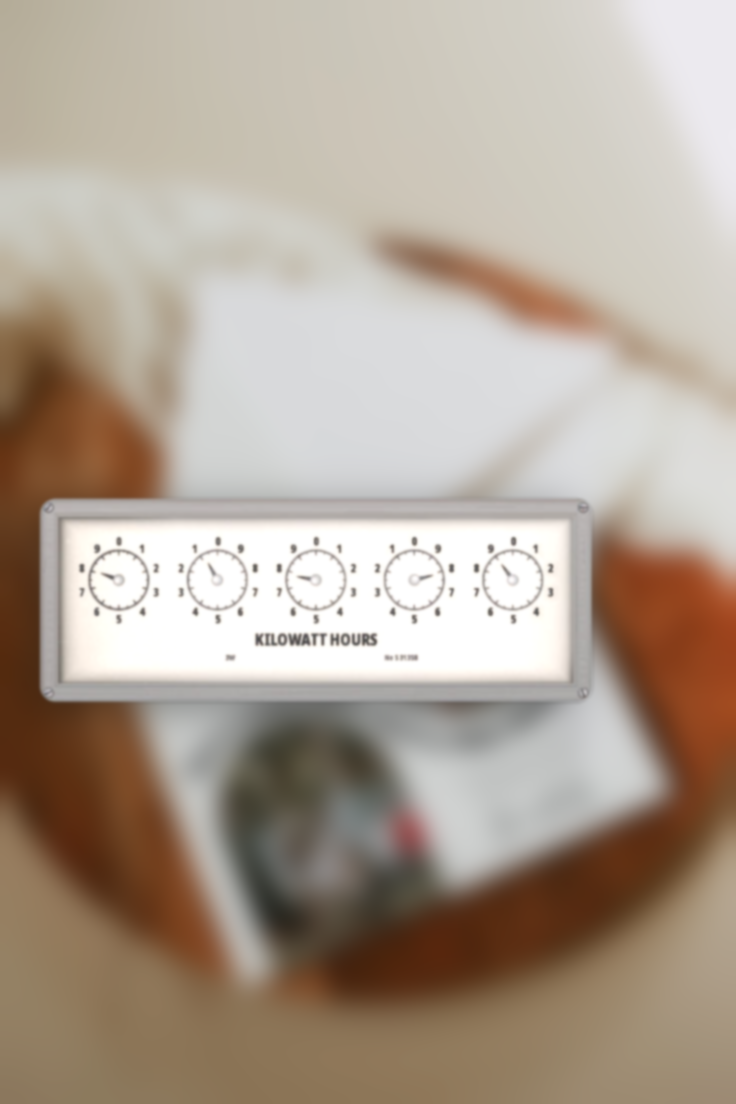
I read 80779 kWh
